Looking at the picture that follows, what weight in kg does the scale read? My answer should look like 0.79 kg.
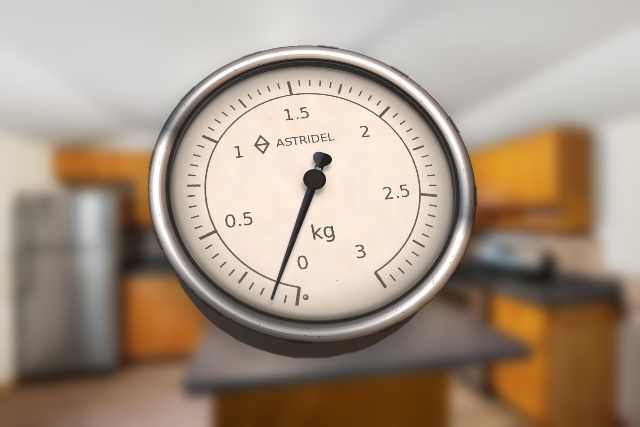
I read 0.1 kg
